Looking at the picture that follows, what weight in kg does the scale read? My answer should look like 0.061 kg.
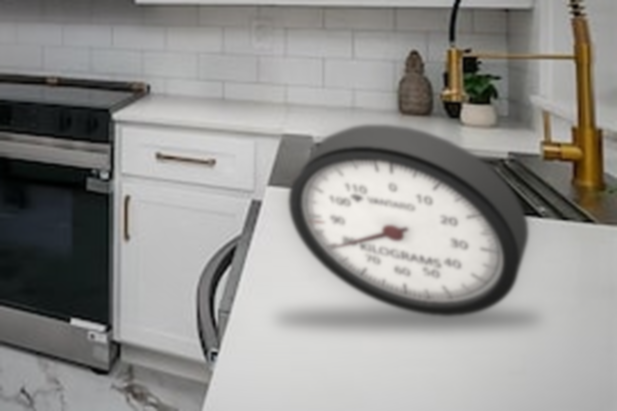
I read 80 kg
